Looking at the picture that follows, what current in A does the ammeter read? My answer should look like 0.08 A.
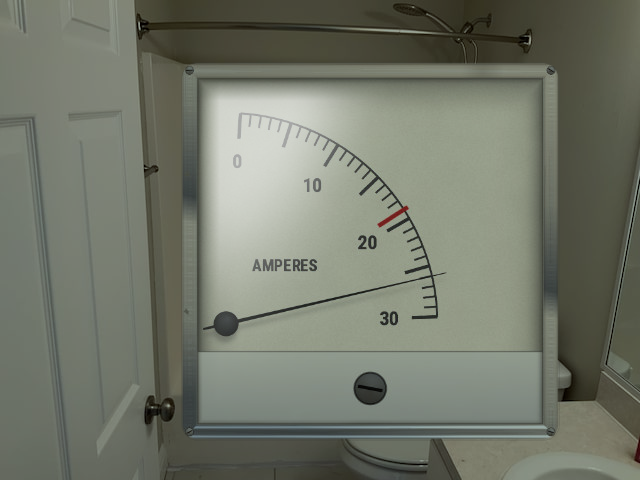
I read 26 A
